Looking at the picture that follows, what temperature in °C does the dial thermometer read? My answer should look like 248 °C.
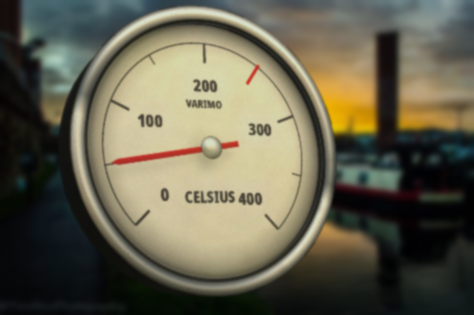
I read 50 °C
